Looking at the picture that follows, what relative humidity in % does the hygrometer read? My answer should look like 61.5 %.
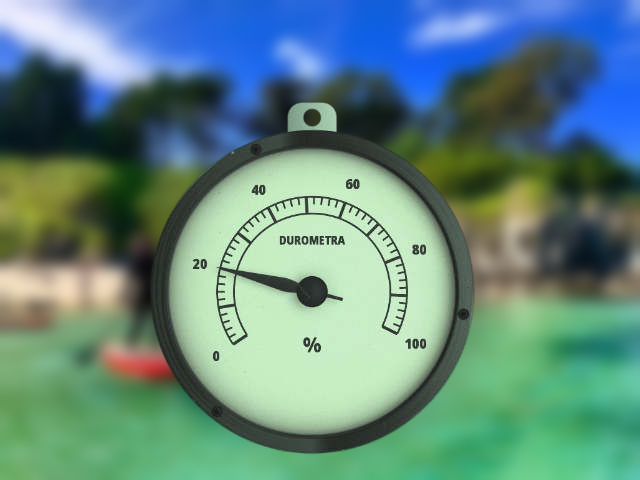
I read 20 %
